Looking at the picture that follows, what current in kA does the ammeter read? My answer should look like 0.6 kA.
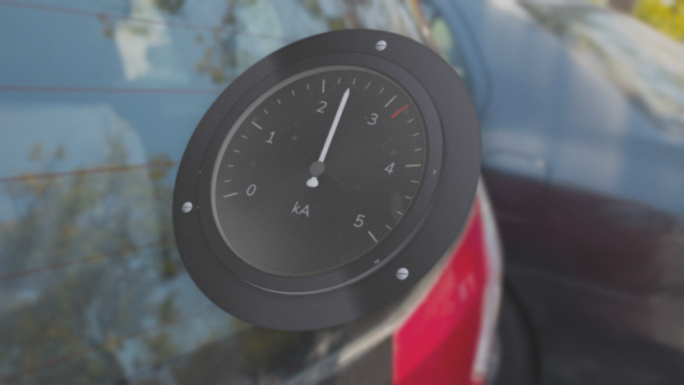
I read 2.4 kA
